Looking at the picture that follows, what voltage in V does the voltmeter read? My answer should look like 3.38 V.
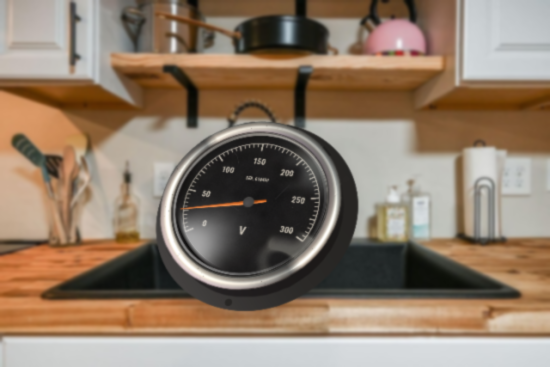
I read 25 V
